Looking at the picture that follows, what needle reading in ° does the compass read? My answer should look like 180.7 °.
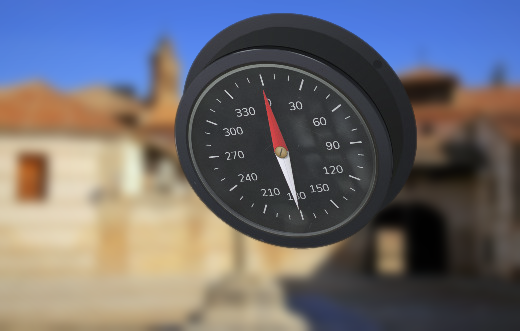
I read 0 °
